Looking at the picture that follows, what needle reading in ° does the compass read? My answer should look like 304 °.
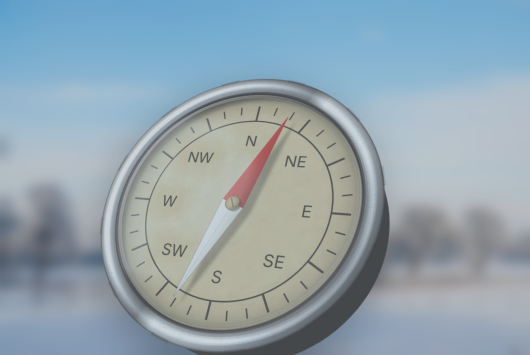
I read 20 °
